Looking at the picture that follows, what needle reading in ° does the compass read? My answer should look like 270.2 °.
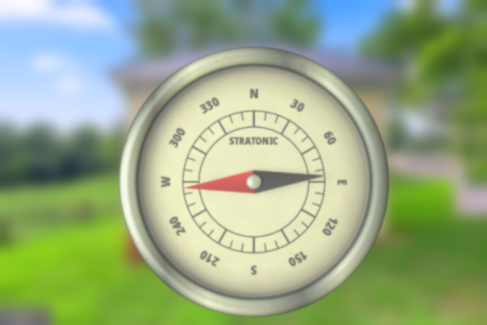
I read 265 °
